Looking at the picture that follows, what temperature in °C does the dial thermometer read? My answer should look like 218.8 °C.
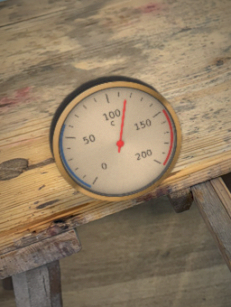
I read 115 °C
